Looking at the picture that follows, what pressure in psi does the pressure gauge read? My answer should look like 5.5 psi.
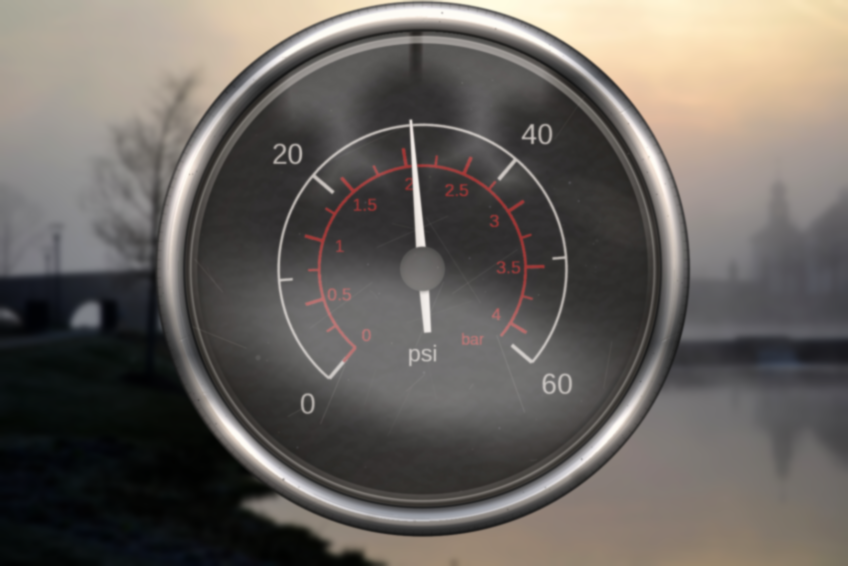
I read 30 psi
